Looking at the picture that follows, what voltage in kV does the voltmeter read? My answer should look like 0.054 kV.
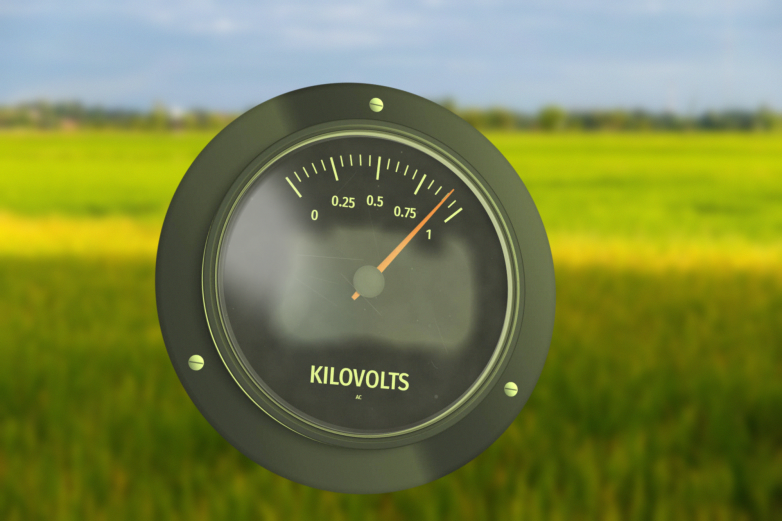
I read 0.9 kV
